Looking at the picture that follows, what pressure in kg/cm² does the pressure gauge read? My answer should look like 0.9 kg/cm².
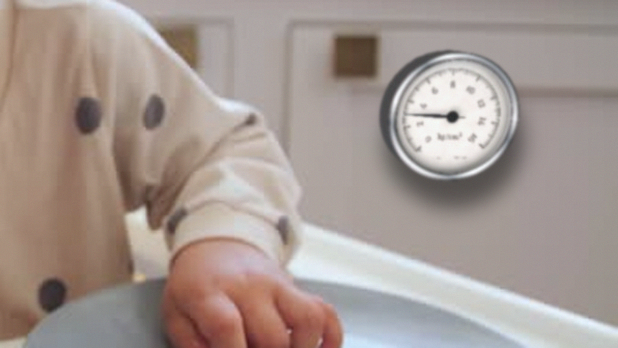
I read 3 kg/cm²
